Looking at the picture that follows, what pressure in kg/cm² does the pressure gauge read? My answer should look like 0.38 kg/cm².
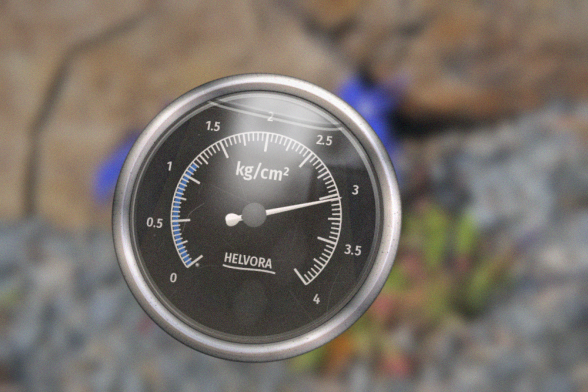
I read 3.05 kg/cm²
